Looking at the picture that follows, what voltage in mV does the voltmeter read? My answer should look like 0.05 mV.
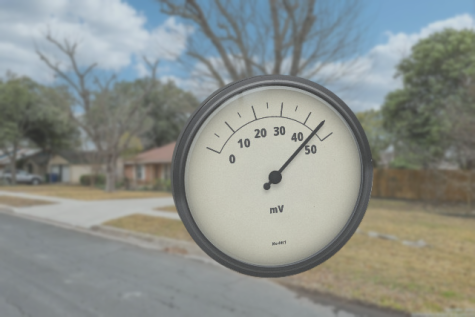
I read 45 mV
